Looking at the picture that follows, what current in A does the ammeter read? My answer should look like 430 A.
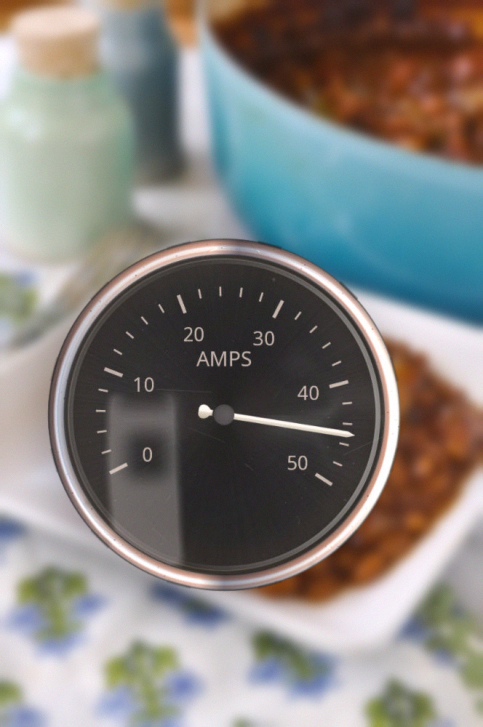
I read 45 A
